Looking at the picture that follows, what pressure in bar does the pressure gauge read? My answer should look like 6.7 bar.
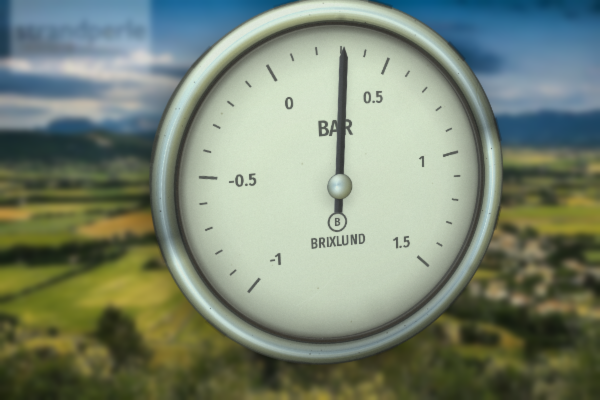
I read 0.3 bar
